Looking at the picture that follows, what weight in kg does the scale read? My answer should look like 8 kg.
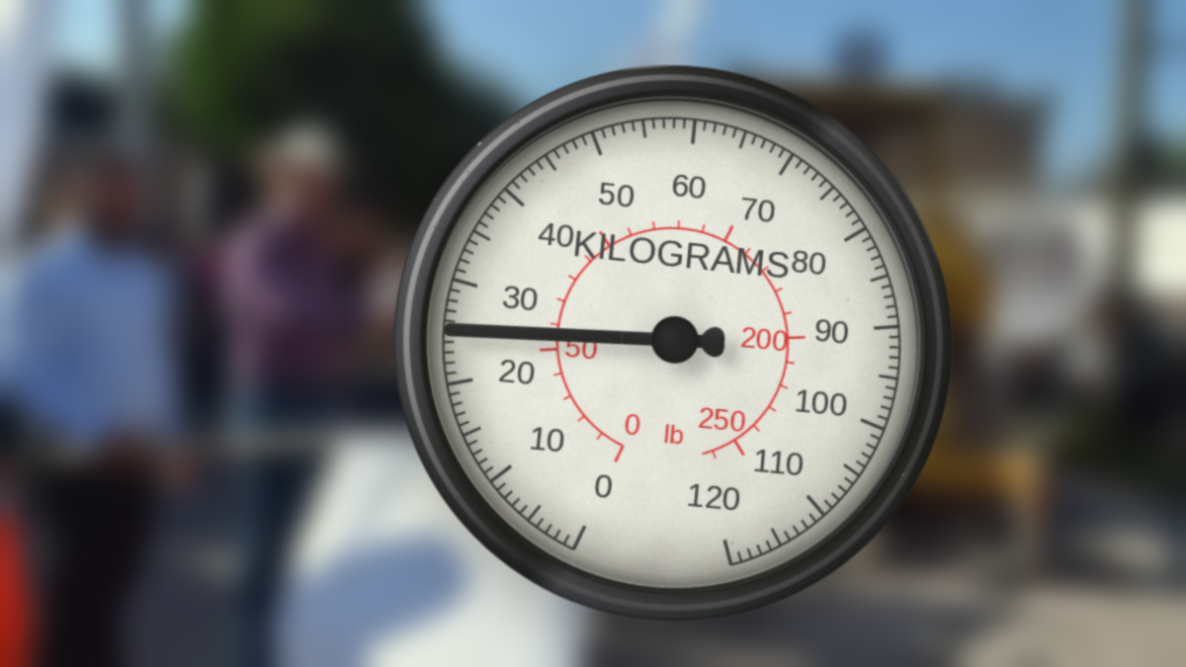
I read 25 kg
